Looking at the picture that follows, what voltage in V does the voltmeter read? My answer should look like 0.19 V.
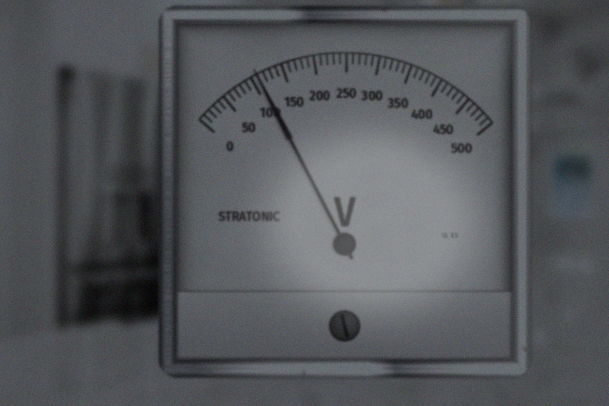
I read 110 V
